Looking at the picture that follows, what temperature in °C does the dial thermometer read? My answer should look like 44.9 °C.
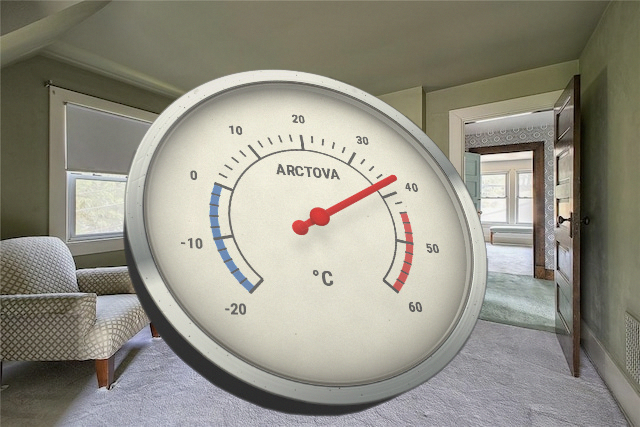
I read 38 °C
